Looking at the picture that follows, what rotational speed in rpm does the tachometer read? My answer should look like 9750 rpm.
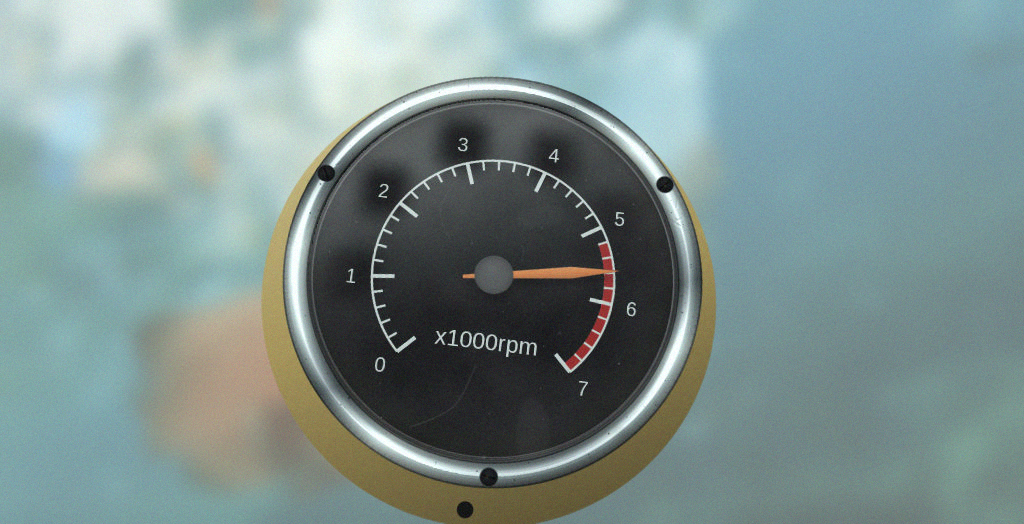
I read 5600 rpm
